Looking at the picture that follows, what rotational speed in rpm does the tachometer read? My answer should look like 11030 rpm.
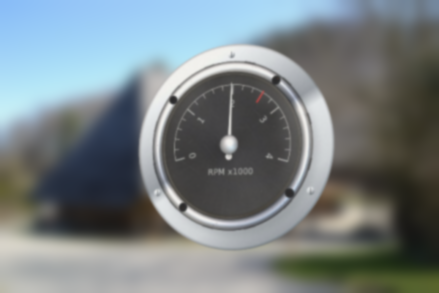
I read 2000 rpm
